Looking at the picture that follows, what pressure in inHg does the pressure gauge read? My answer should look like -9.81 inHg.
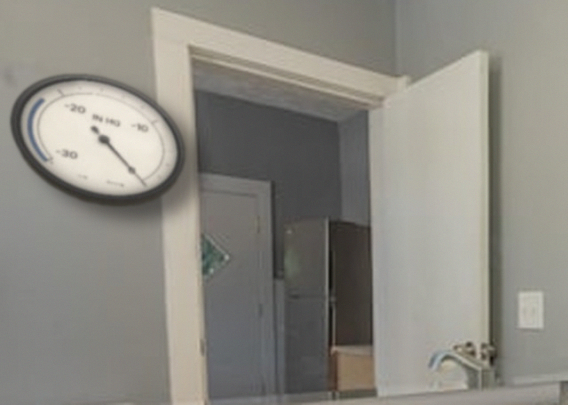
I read 0 inHg
